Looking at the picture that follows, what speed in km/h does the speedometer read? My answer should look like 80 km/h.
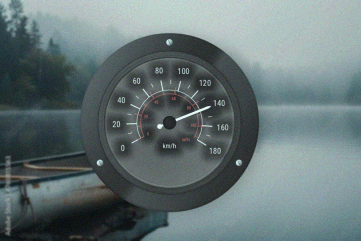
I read 140 km/h
